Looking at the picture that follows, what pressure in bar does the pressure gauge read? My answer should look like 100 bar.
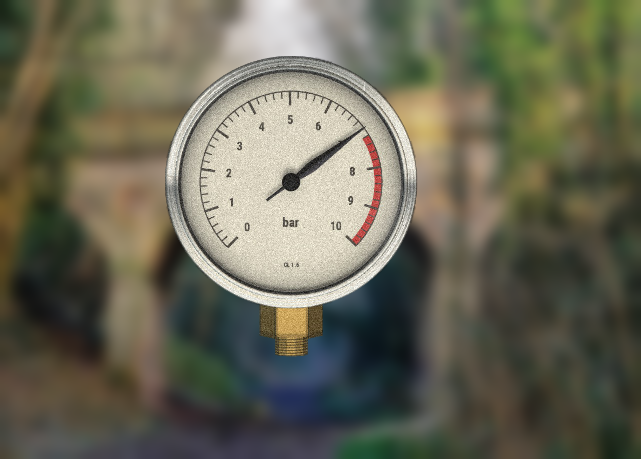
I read 7 bar
